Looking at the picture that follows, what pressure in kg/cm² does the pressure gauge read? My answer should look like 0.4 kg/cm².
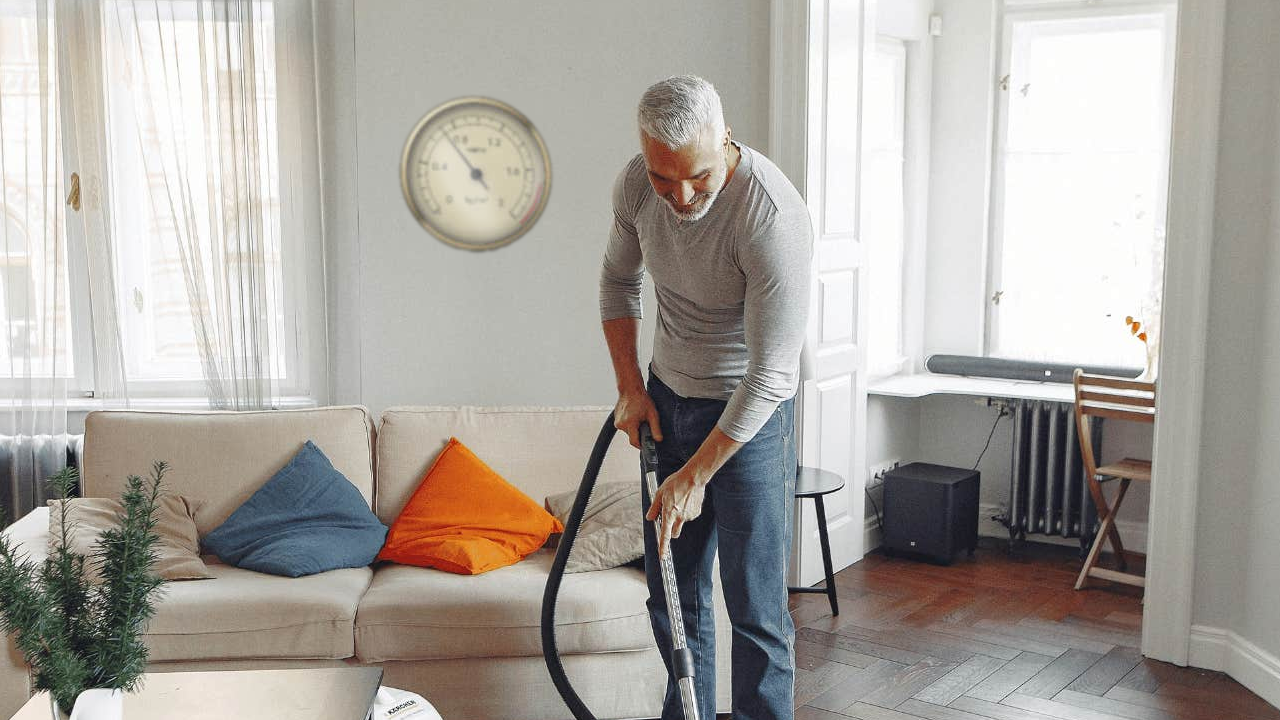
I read 0.7 kg/cm²
